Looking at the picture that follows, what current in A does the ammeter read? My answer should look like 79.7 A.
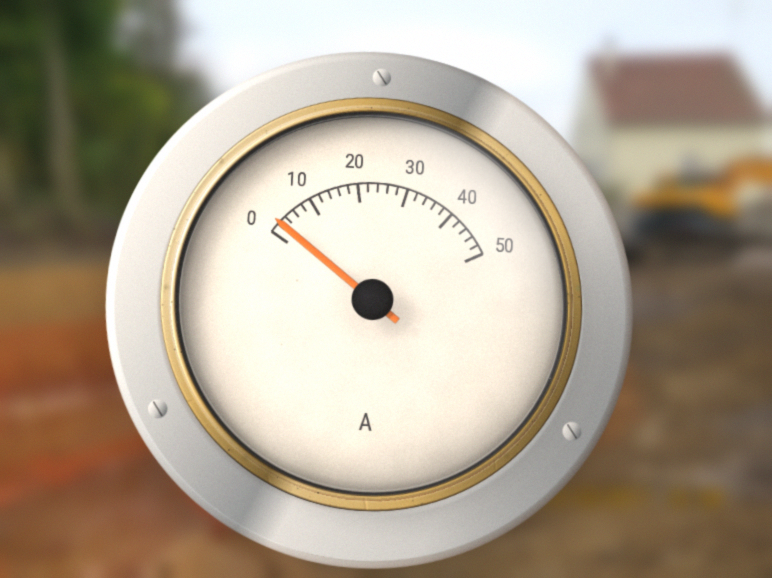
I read 2 A
